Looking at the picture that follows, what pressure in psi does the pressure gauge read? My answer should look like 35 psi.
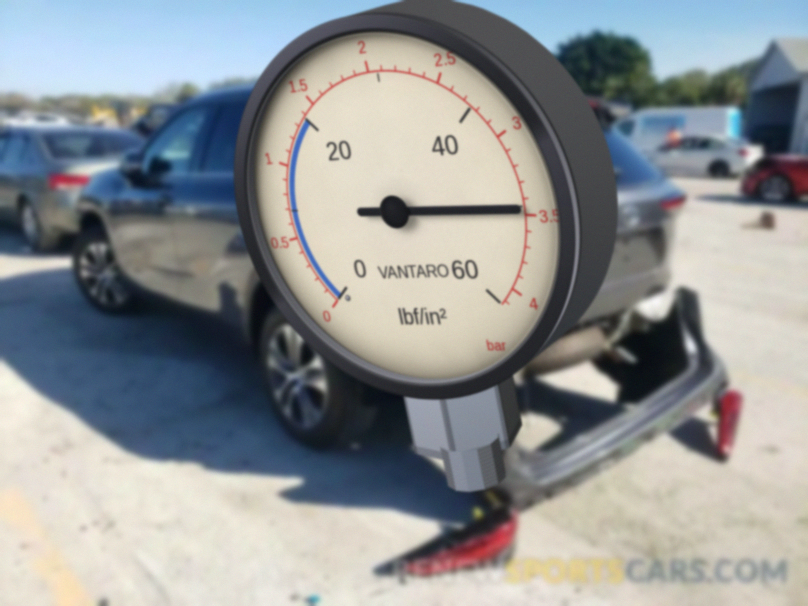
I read 50 psi
